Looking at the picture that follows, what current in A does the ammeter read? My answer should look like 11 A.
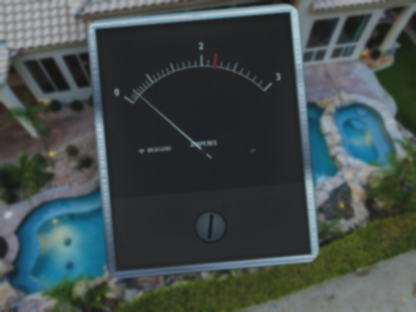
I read 0.5 A
